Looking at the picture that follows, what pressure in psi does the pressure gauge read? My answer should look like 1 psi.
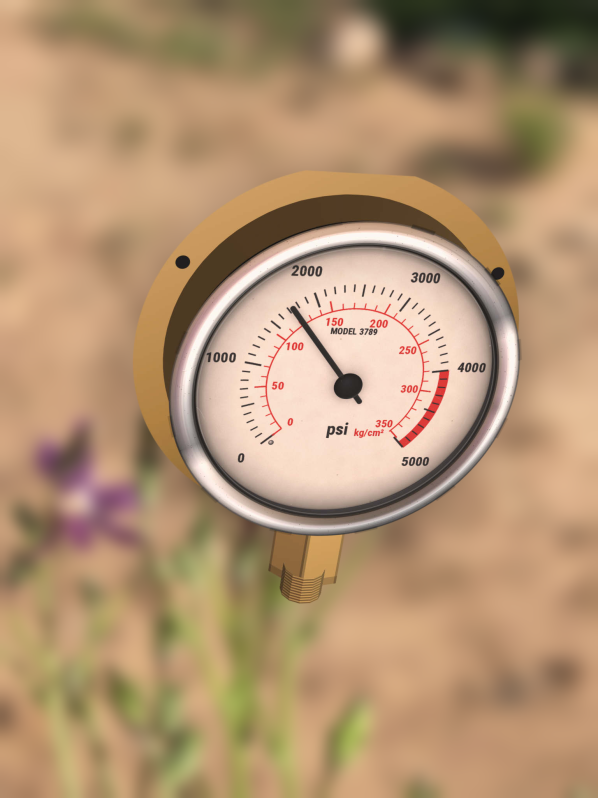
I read 1750 psi
